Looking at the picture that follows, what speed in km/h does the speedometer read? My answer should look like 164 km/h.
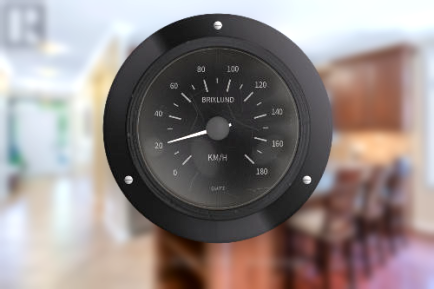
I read 20 km/h
